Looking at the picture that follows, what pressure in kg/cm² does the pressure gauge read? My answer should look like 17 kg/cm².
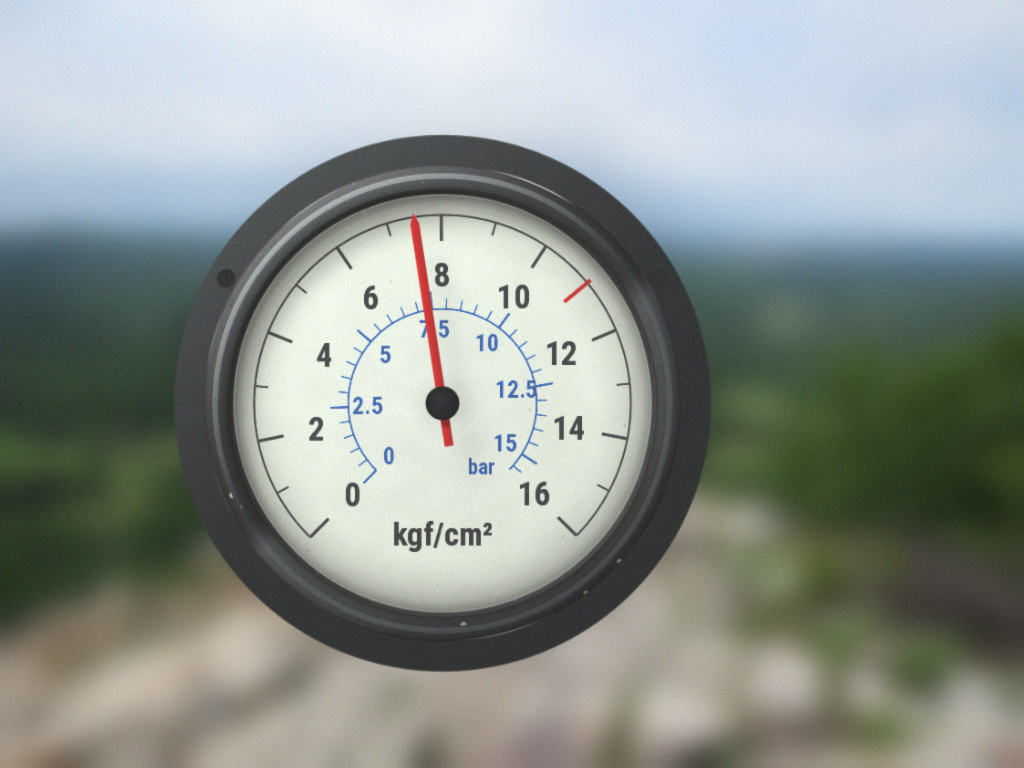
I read 7.5 kg/cm²
